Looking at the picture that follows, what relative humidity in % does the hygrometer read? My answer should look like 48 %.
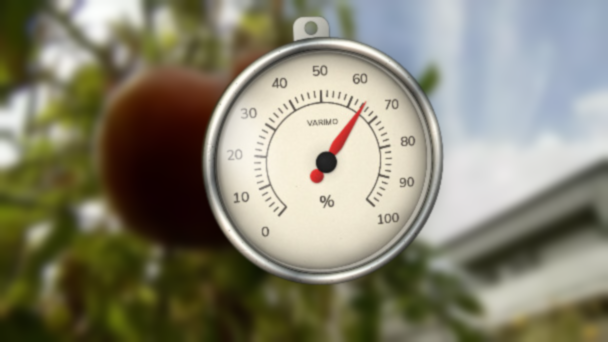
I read 64 %
